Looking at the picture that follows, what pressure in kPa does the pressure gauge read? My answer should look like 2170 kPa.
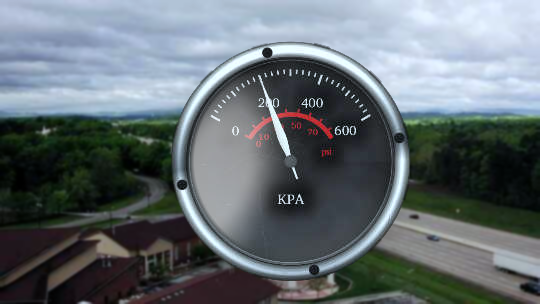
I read 200 kPa
